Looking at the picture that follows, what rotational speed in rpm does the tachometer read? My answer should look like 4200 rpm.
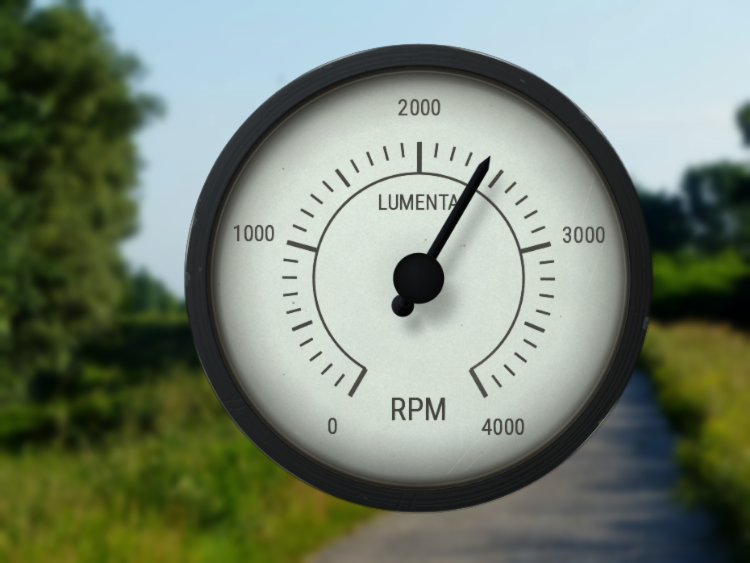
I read 2400 rpm
